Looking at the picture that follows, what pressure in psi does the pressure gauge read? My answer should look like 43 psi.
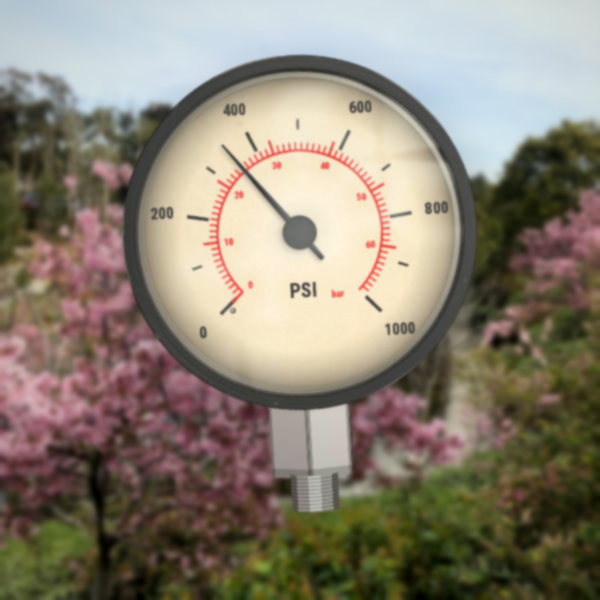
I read 350 psi
